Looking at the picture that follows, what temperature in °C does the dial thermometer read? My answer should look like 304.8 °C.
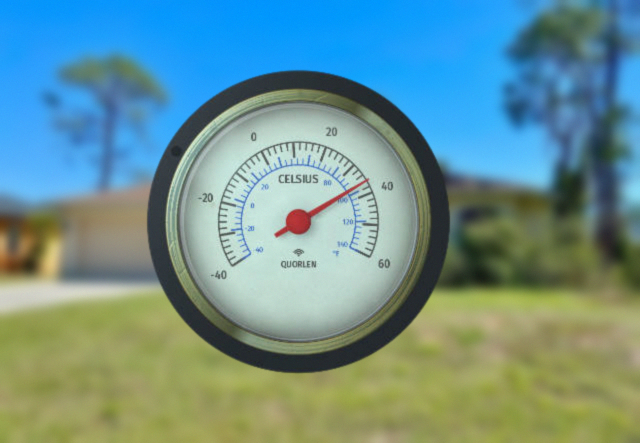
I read 36 °C
